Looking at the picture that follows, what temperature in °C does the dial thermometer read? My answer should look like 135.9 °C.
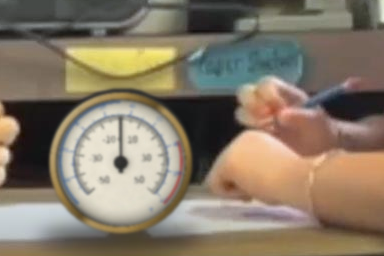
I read 0 °C
